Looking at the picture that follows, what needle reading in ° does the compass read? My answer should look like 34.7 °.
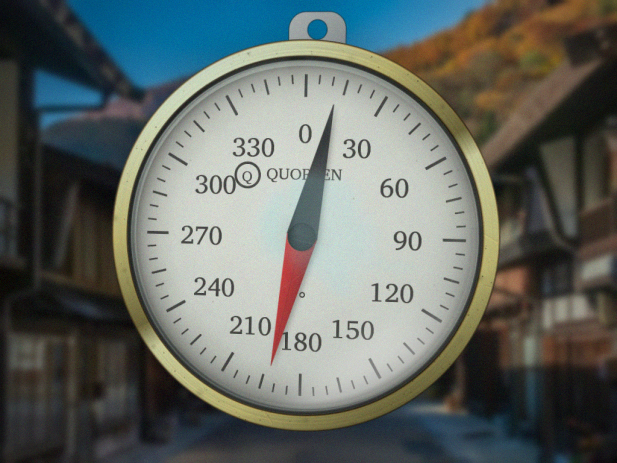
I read 192.5 °
